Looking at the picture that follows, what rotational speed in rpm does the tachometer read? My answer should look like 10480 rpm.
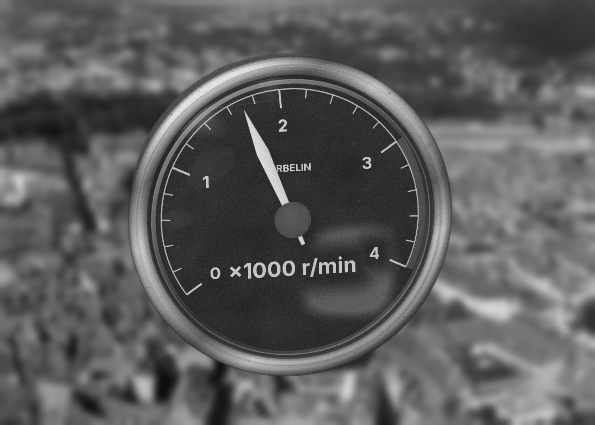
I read 1700 rpm
